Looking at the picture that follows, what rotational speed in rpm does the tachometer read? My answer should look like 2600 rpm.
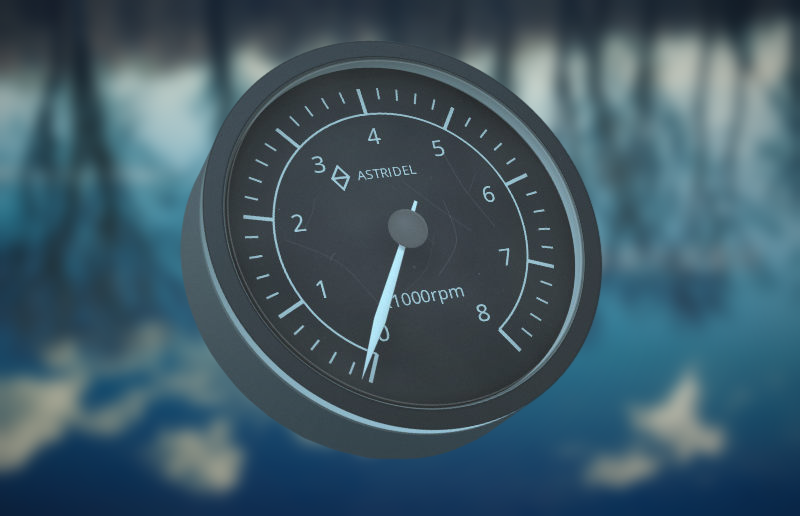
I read 100 rpm
